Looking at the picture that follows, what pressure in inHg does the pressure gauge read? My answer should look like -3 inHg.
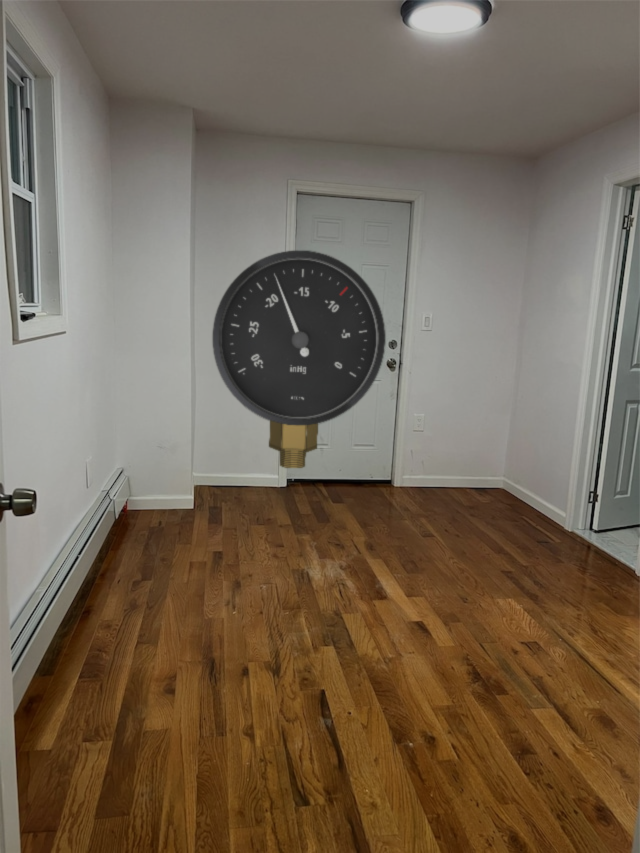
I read -18 inHg
